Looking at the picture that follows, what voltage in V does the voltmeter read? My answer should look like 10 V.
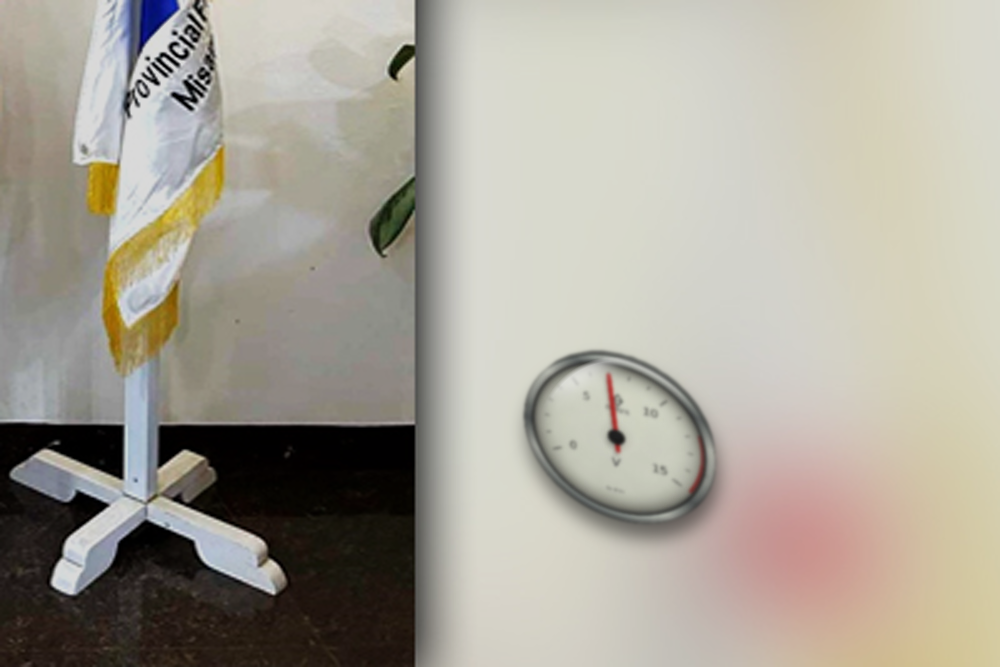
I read 7 V
